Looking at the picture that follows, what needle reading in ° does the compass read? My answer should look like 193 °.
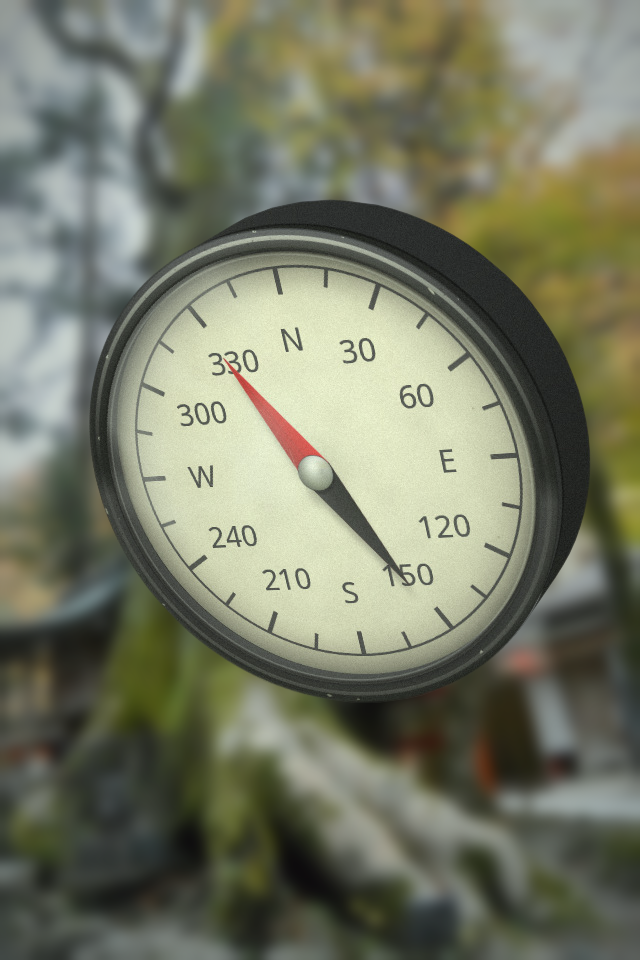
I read 330 °
